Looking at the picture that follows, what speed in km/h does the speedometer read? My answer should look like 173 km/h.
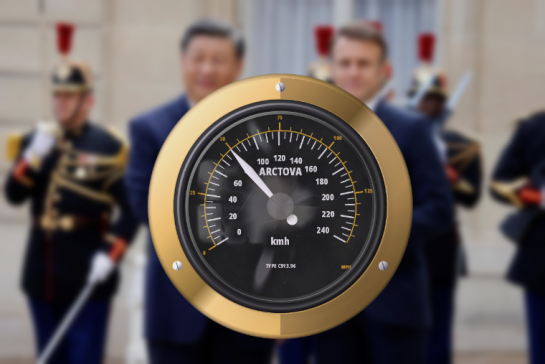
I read 80 km/h
